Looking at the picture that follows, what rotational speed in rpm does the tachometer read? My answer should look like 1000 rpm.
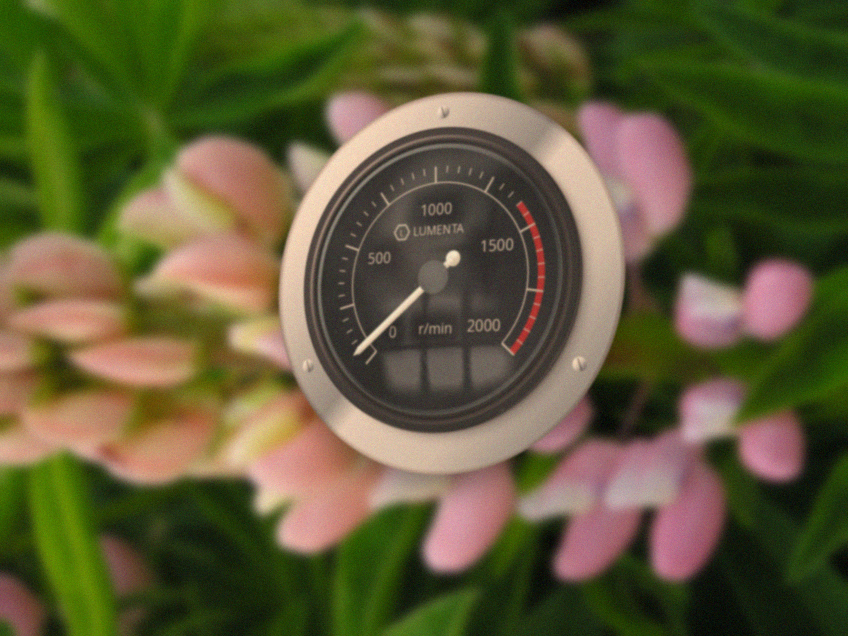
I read 50 rpm
